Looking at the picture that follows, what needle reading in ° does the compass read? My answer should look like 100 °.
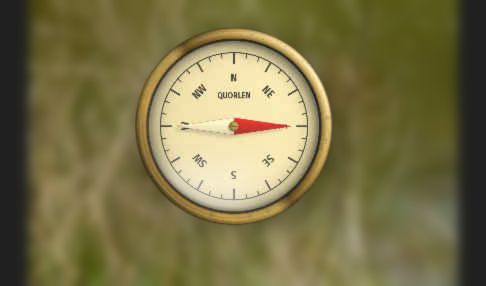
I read 90 °
